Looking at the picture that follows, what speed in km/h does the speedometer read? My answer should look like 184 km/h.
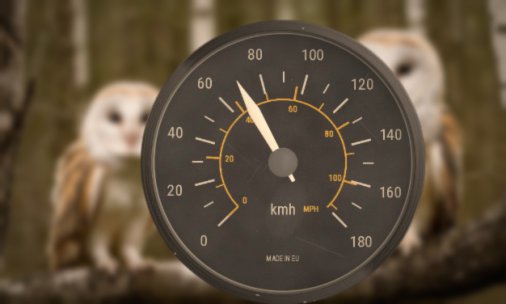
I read 70 km/h
